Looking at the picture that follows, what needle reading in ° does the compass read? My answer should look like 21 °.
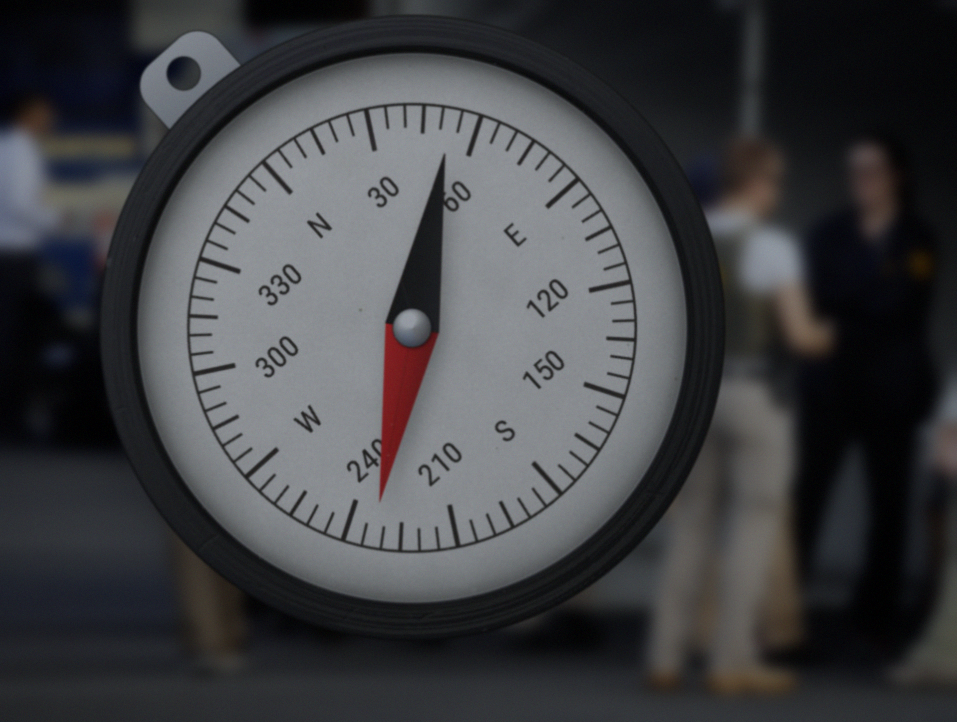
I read 232.5 °
